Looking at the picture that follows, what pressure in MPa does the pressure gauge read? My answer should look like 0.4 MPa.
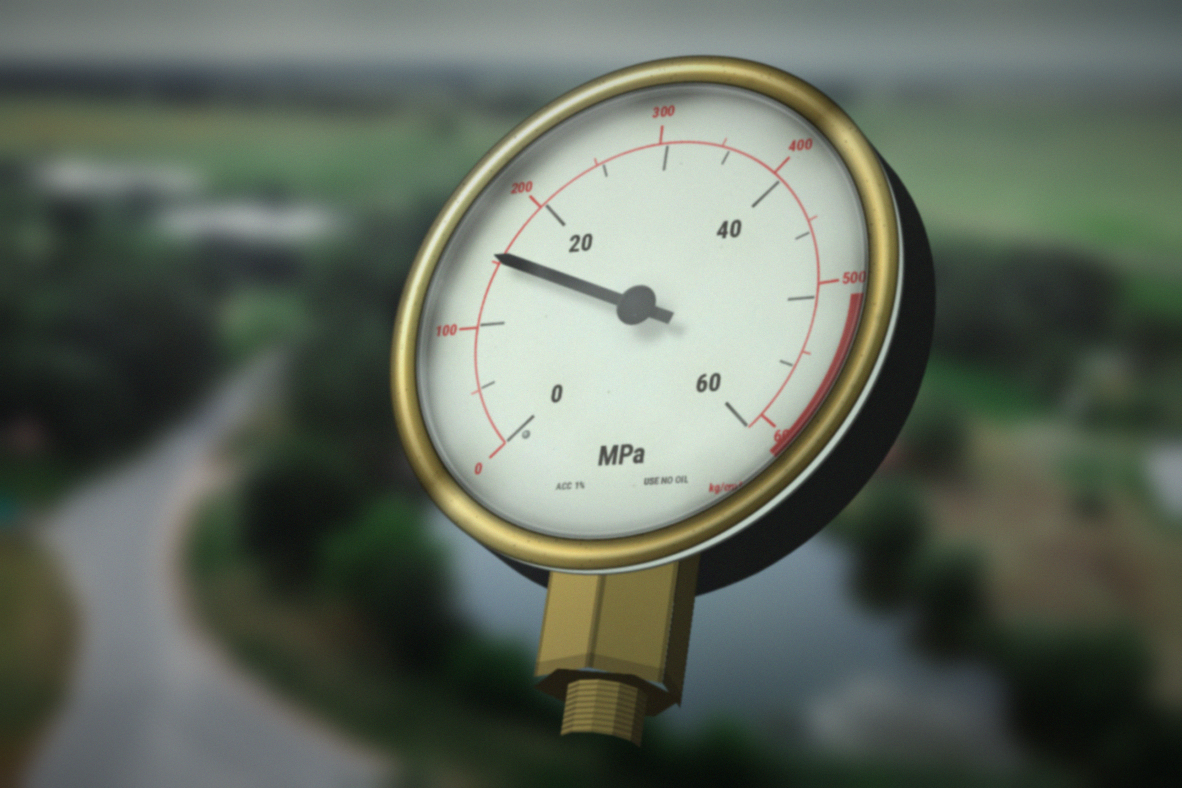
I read 15 MPa
